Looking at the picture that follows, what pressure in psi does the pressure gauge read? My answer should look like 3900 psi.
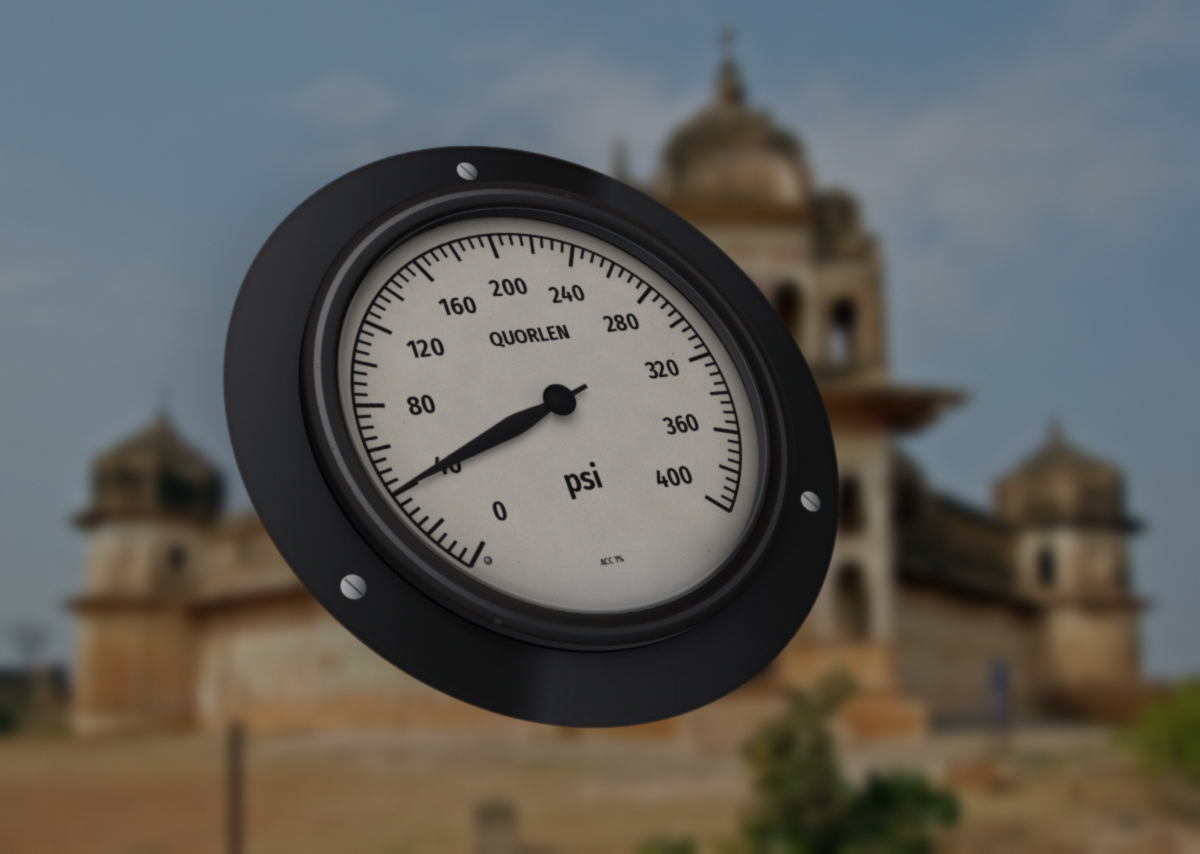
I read 40 psi
